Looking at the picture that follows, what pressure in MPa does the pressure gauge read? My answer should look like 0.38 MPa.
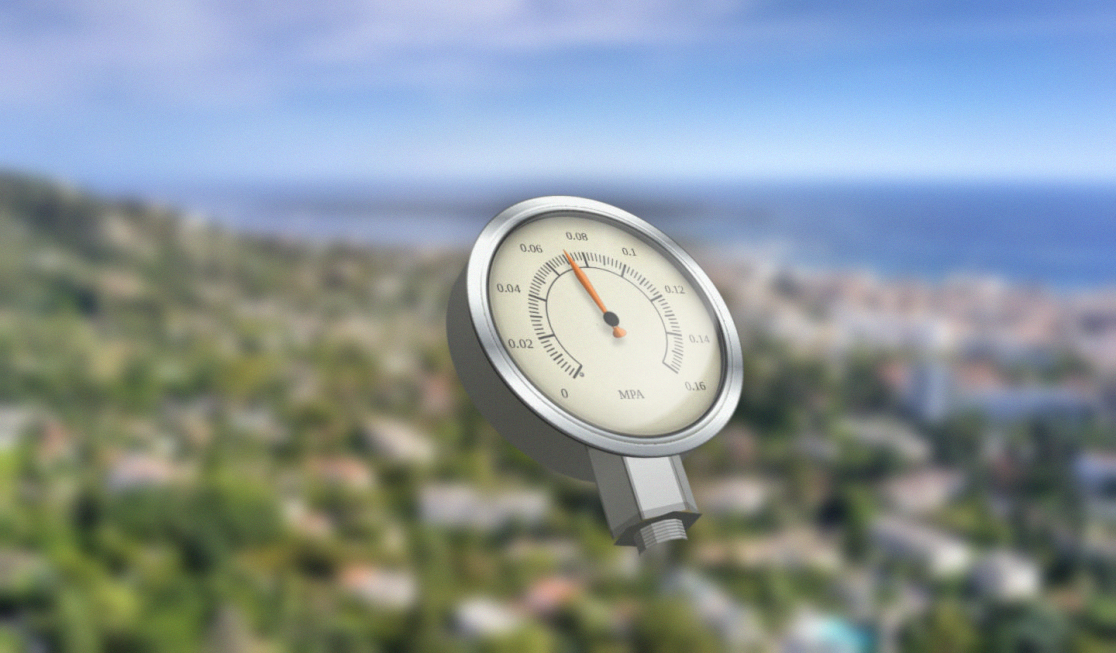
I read 0.07 MPa
